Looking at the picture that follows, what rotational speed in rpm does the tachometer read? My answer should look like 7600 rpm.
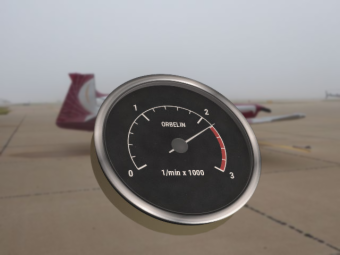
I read 2200 rpm
